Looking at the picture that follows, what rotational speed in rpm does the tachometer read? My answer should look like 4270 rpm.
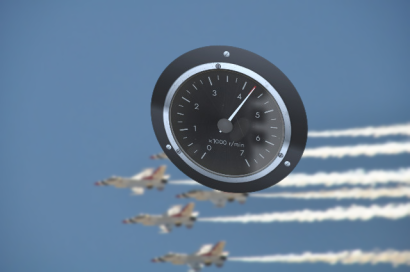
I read 4250 rpm
